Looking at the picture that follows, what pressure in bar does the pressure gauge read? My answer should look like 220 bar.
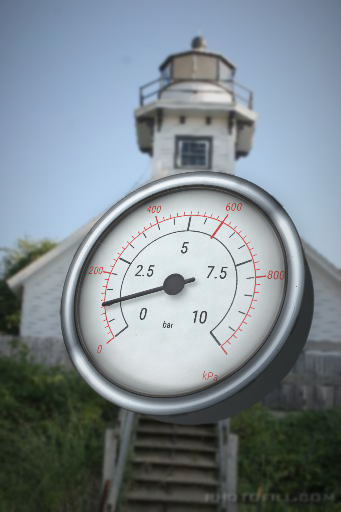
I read 1 bar
